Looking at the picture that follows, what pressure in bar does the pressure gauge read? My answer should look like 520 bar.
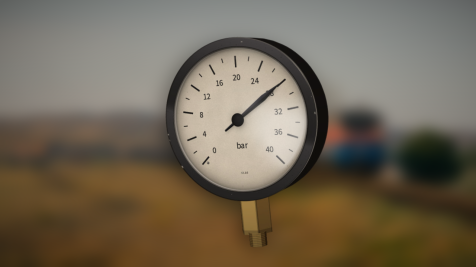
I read 28 bar
